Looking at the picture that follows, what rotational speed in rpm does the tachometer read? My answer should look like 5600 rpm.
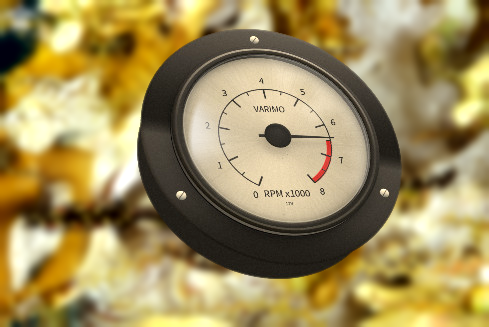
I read 6500 rpm
